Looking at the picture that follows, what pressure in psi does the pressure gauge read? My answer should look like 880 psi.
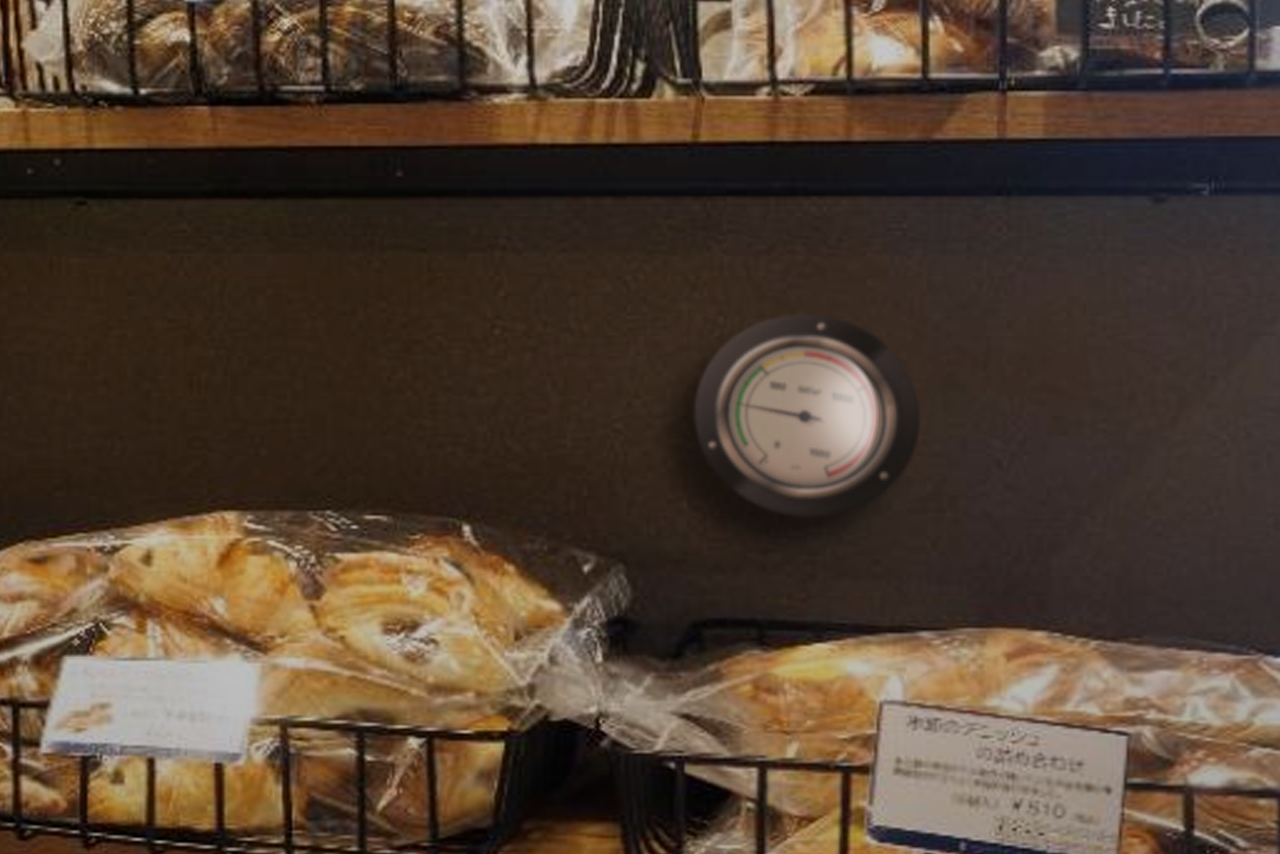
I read 300 psi
